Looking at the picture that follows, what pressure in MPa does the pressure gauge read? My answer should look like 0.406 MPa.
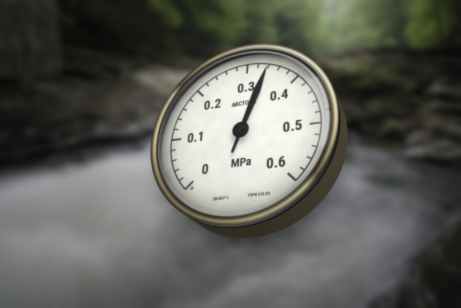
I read 0.34 MPa
